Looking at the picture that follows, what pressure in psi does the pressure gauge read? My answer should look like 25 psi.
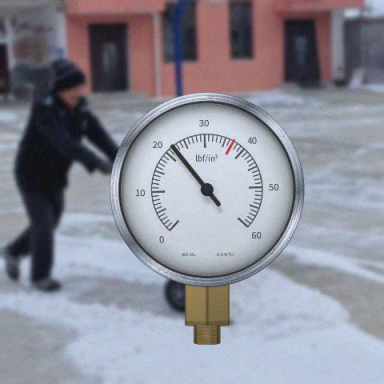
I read 22 psi
